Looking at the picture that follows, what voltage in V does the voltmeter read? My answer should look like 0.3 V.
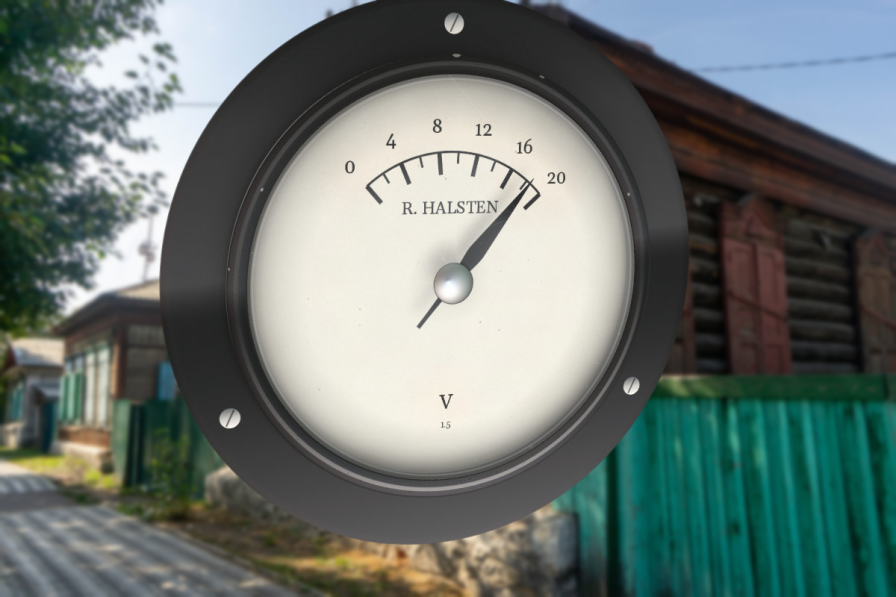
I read 18 V
